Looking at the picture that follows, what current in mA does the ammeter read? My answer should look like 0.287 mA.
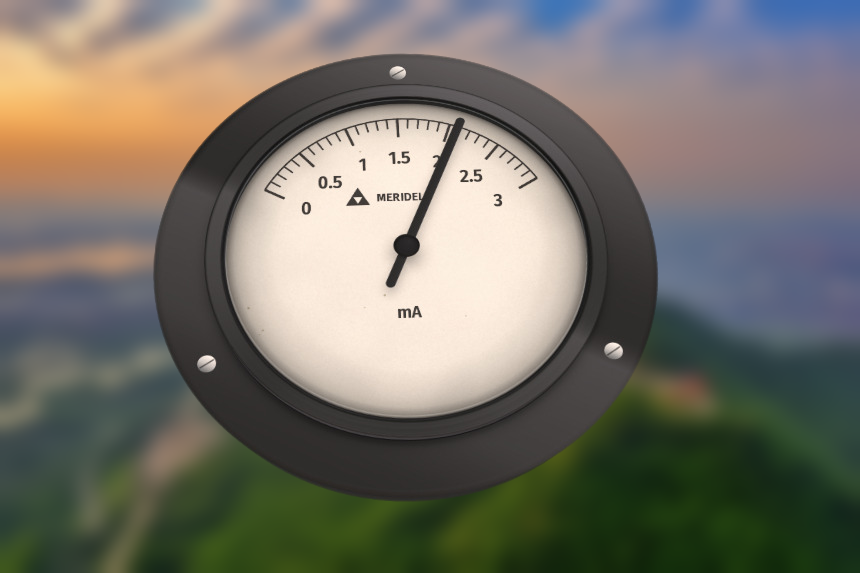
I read 2.1 mA
